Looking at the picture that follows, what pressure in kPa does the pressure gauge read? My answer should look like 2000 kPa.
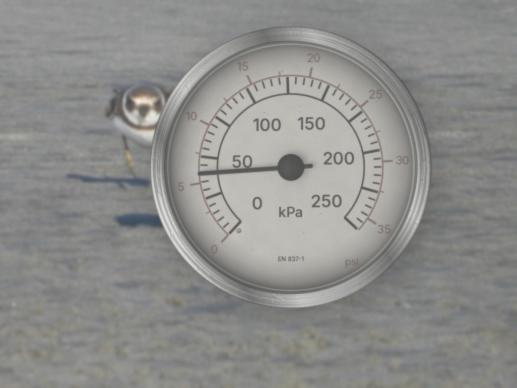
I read 40 kPa
